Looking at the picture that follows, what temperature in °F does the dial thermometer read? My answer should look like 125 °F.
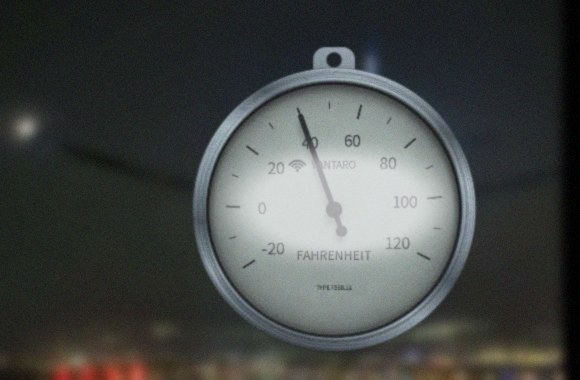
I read 40 °F
